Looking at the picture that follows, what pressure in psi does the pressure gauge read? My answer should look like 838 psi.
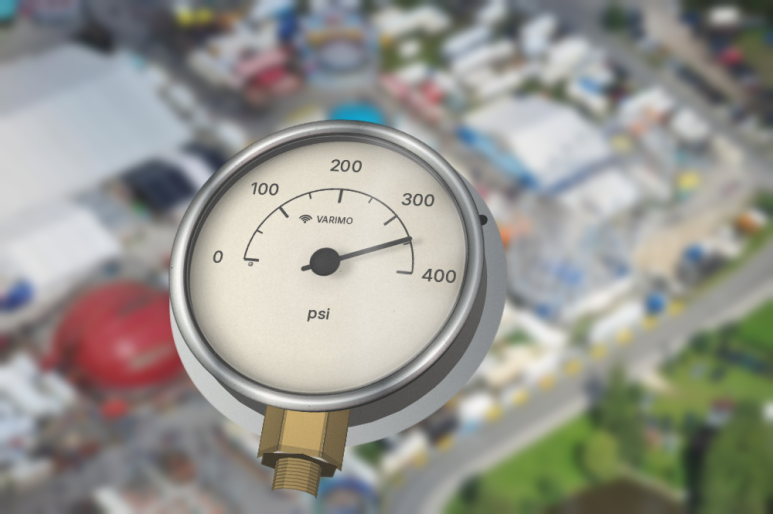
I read 350 psi
